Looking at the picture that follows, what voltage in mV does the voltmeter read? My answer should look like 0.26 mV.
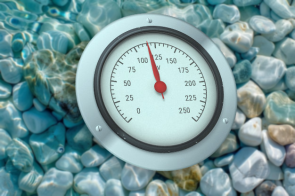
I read 115 mV
